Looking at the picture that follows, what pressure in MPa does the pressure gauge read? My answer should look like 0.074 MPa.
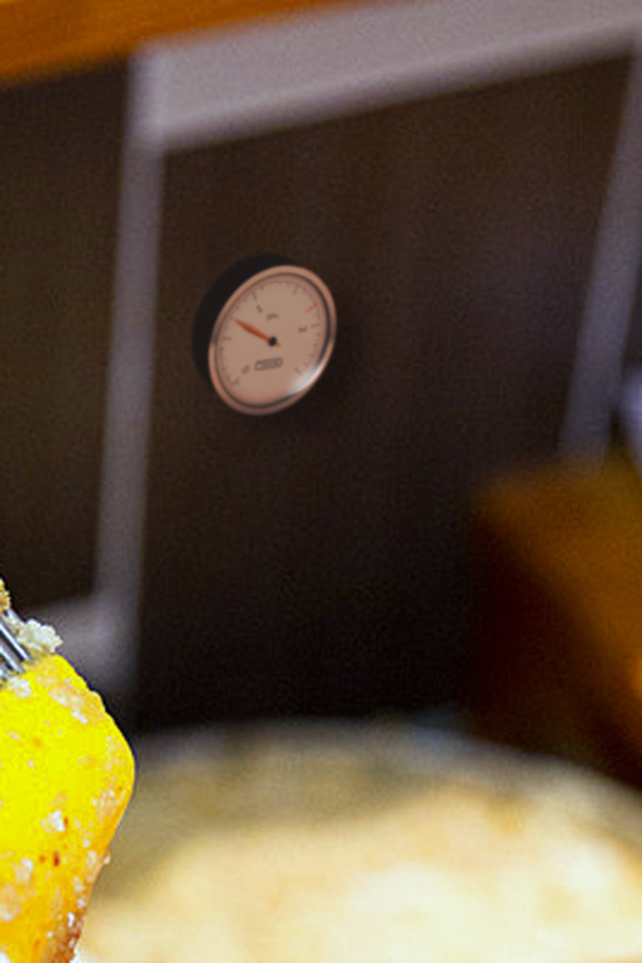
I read 0.7 MPa
